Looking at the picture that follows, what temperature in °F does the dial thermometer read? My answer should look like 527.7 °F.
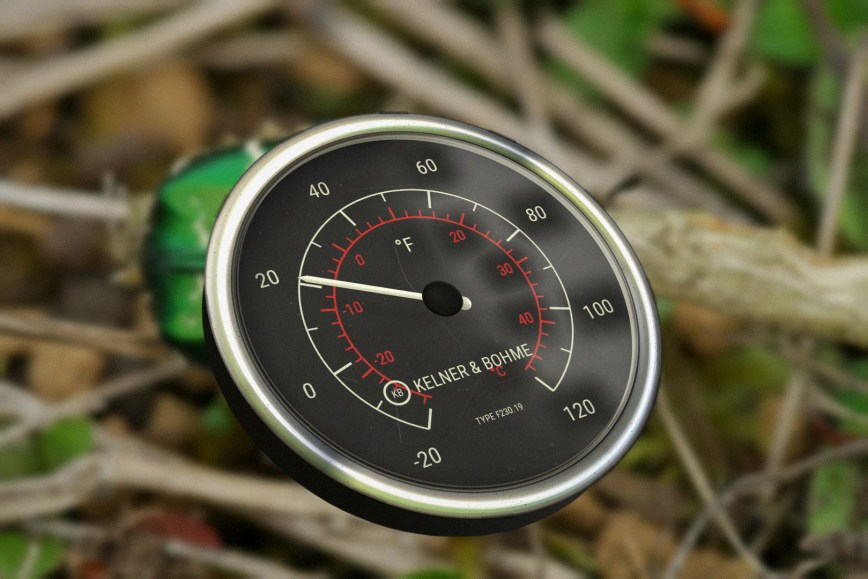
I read 20 °F
